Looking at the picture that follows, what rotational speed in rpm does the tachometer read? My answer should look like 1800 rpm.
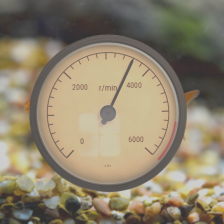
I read 3600 rpm
